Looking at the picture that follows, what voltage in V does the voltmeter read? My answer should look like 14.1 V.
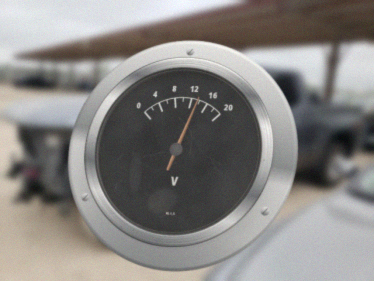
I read 14 V
